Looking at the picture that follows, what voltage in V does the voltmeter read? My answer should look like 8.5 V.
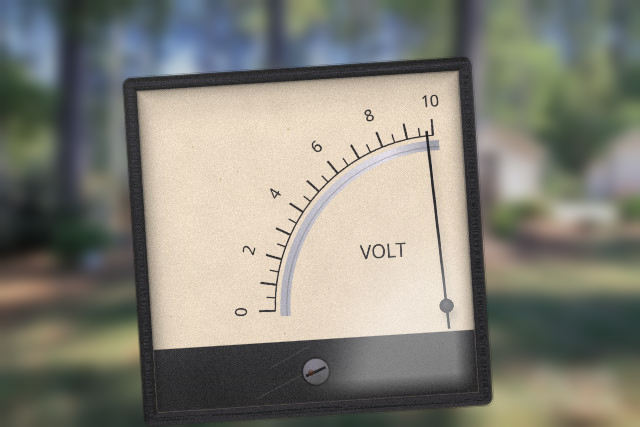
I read 9.75 V
